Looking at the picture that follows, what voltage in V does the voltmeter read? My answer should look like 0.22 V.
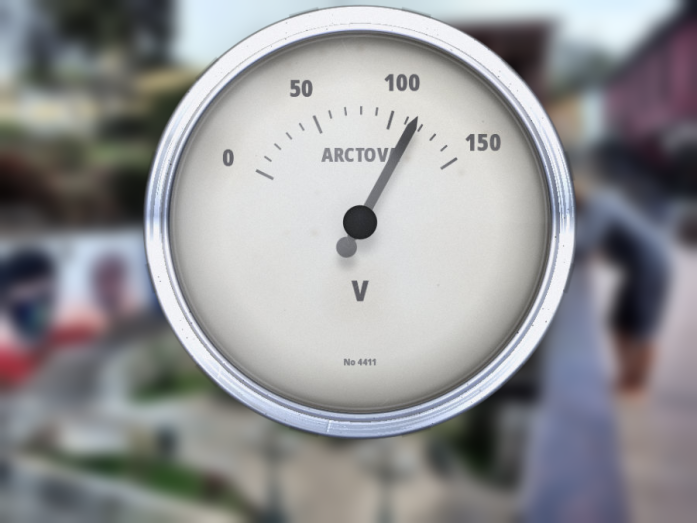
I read 115 V
